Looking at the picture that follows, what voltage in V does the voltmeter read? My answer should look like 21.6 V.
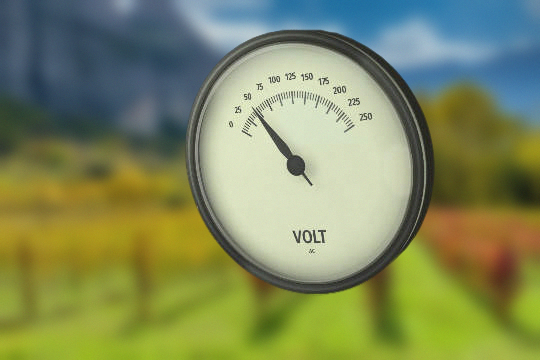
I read 50 V
